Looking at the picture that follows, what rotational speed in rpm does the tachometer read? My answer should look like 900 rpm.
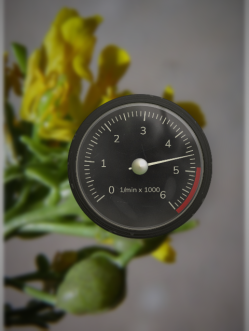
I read 4600 rpm
